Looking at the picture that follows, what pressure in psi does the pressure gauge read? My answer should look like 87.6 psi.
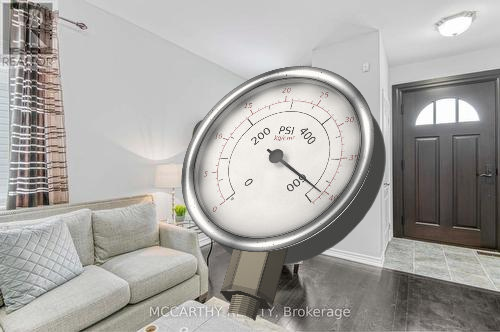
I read 575 psi
